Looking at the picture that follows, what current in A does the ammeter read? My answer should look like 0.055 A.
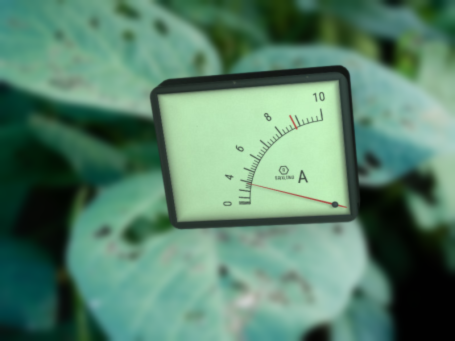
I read 4 A
